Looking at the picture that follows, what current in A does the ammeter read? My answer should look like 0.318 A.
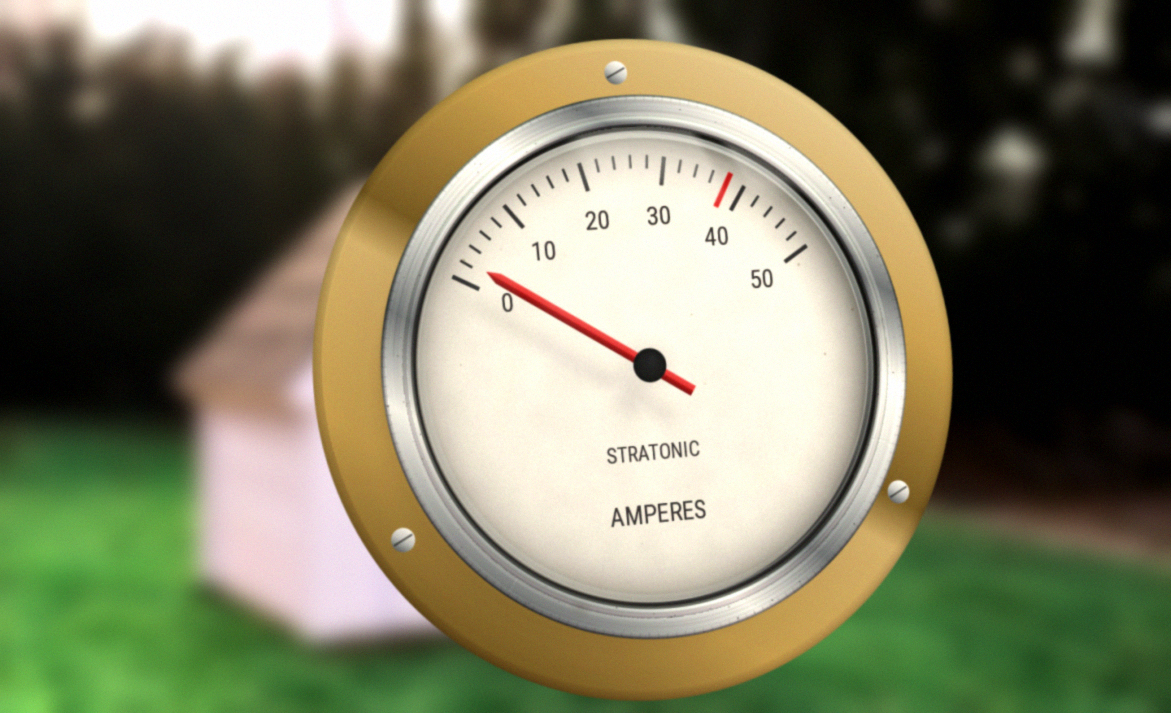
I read 2 A
